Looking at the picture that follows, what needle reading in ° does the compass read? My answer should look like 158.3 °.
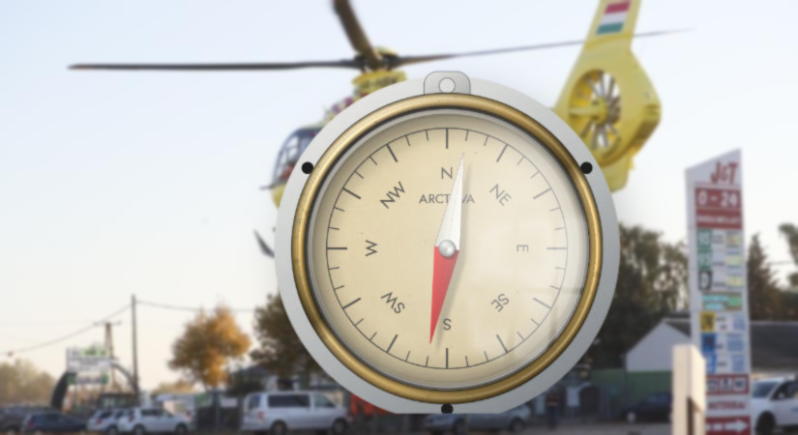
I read 190 °
